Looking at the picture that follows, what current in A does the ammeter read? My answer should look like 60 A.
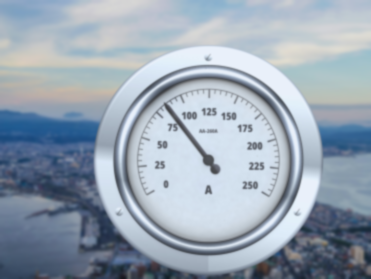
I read 85 A
